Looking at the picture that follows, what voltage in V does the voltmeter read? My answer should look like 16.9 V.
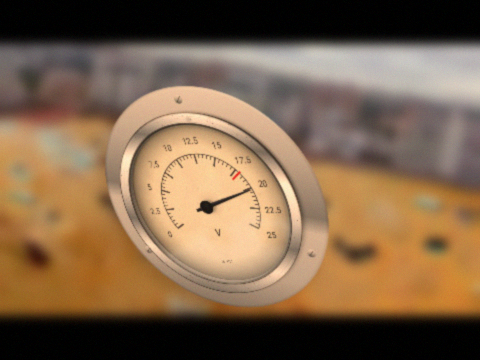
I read 20 V
